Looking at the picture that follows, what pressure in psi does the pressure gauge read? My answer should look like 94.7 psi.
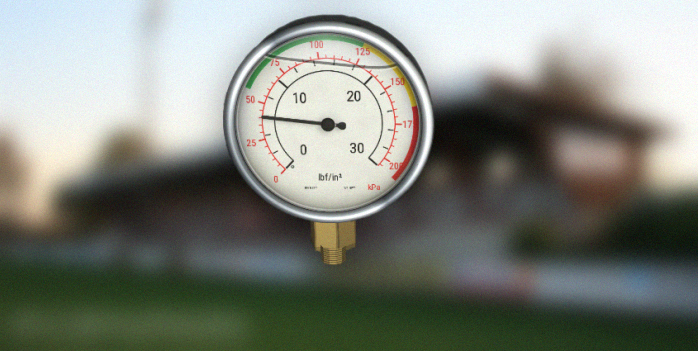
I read 6 psi
